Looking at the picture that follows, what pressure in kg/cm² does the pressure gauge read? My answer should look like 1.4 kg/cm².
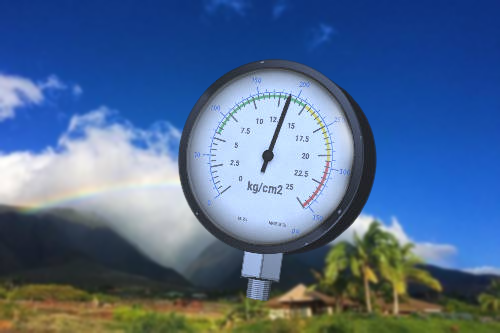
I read 13.5 kg/cm²
